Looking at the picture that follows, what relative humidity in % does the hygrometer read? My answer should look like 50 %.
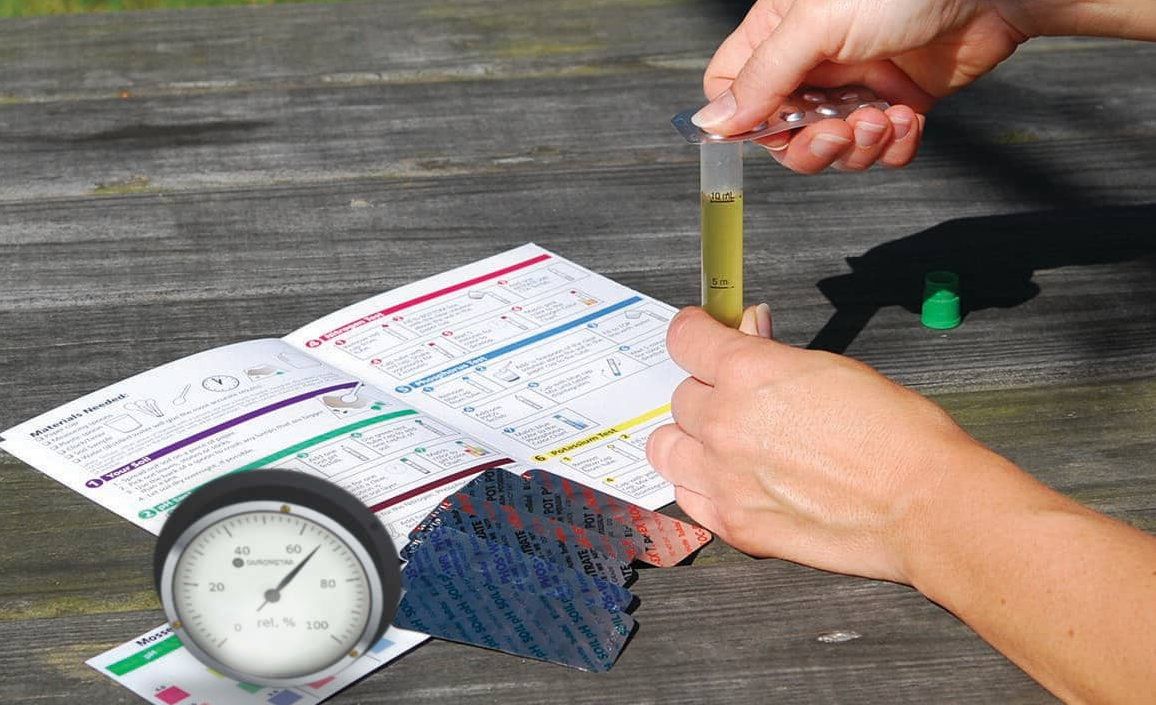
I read 66 %
